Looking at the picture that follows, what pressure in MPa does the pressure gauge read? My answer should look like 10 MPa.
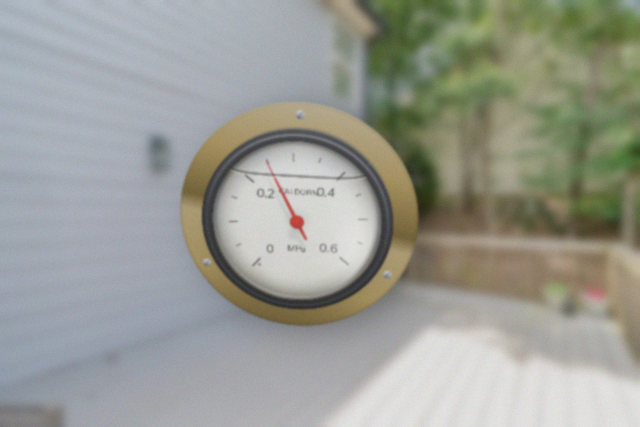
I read 0.25 MPa
